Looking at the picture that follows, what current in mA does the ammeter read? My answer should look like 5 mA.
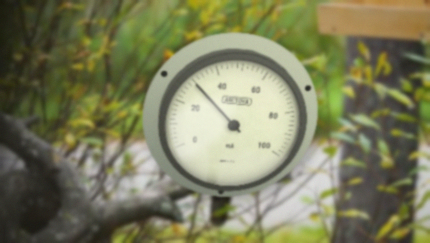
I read 30 mA
